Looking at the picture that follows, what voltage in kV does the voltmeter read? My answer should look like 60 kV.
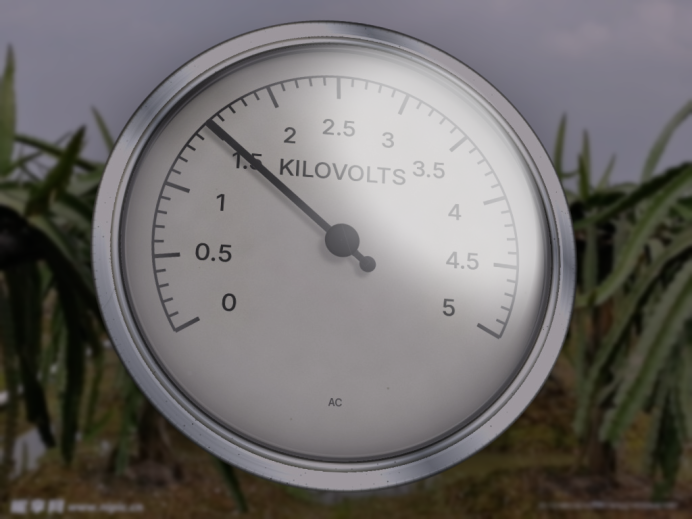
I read 1.5 kV
